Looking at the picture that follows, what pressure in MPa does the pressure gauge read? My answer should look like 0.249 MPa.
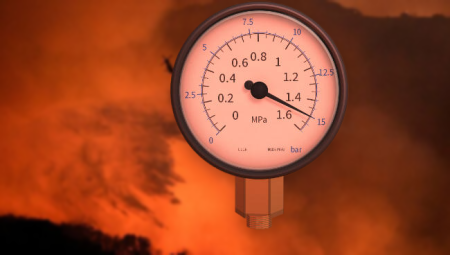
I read 1.5 MPa
